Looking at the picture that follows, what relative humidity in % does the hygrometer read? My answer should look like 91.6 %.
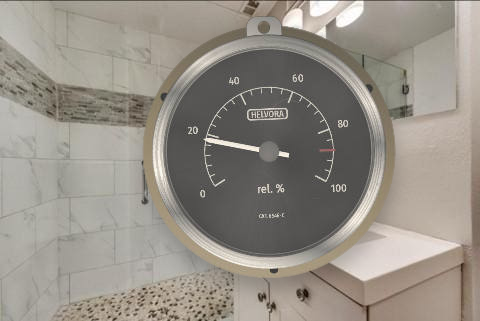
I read 18 %
